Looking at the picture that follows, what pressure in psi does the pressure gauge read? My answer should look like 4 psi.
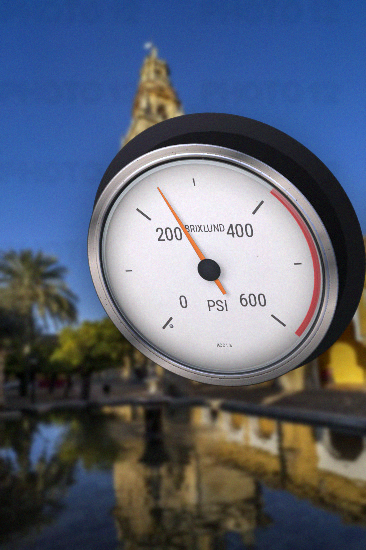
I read 250 psi
